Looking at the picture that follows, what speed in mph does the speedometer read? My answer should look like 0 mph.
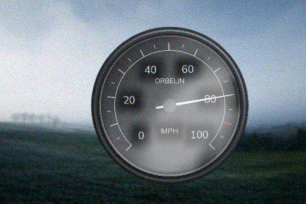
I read 80 mph
